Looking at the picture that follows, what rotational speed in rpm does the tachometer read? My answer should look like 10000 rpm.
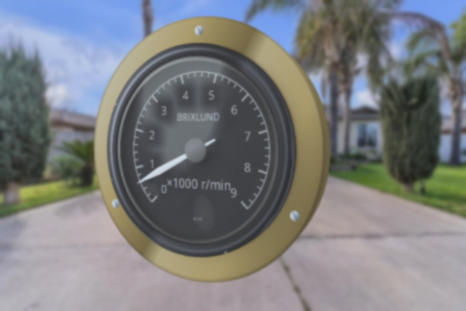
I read 600 rpm
